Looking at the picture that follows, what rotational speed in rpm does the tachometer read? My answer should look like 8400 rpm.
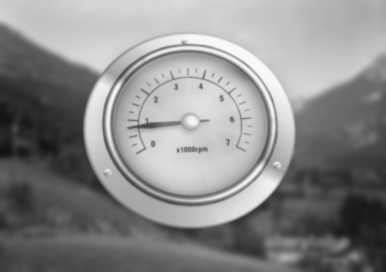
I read 750 rpm
